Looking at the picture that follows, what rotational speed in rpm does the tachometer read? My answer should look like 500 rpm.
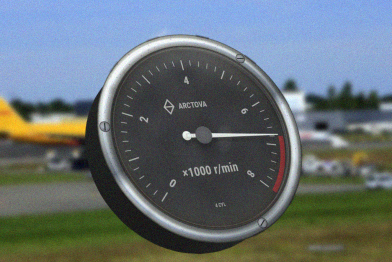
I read 6800 rpm
